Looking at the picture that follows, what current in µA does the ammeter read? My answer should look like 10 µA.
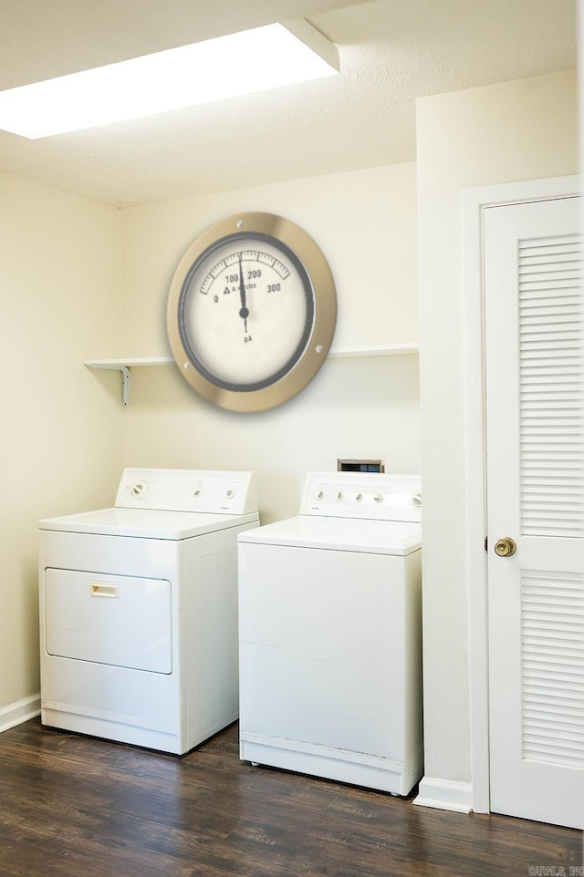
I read 150 µA
